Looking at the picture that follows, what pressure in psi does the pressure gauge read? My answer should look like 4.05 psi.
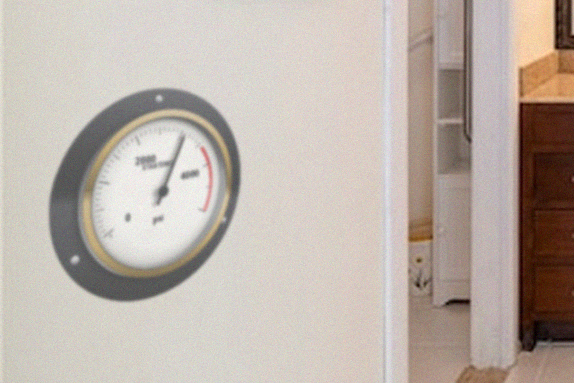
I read 3000 psi
